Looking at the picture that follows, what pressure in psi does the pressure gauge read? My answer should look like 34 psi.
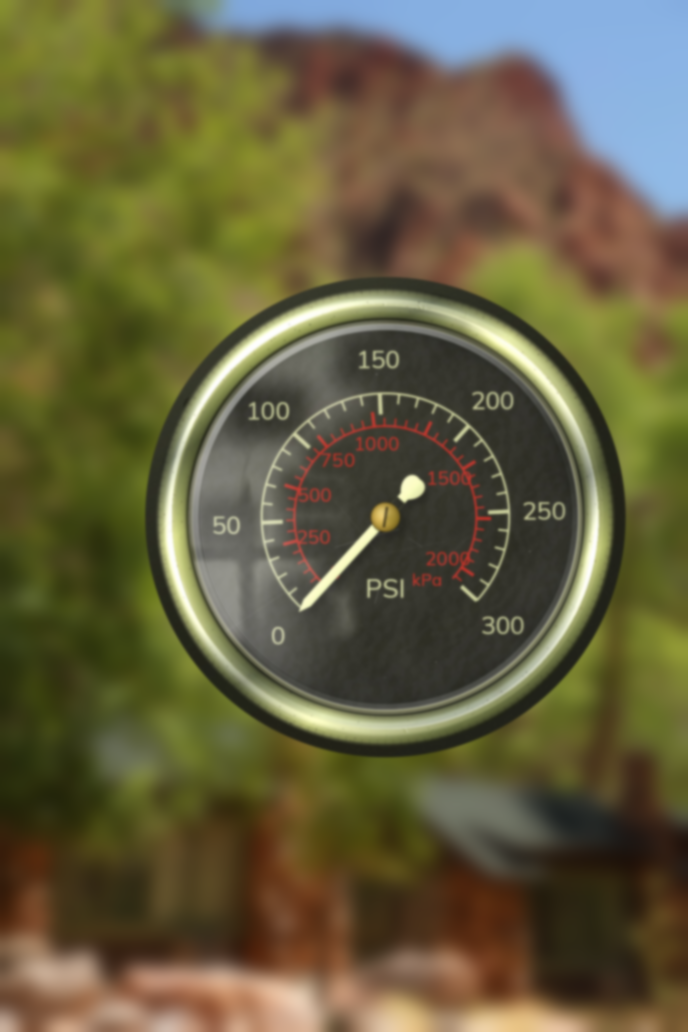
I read 0 psi
